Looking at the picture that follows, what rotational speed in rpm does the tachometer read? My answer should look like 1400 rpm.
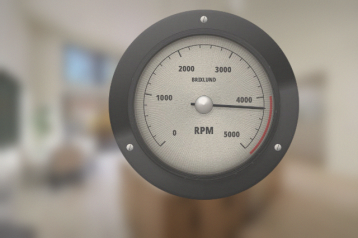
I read 4200 rpm
